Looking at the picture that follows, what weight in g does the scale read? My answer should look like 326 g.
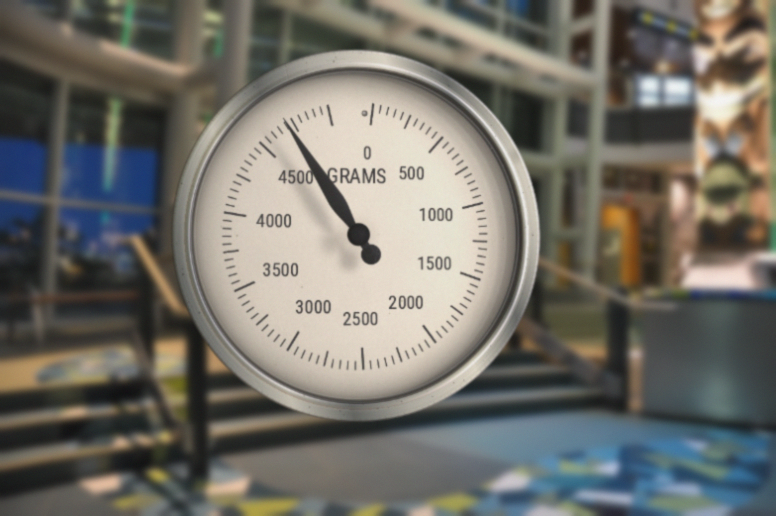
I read 4700 g
